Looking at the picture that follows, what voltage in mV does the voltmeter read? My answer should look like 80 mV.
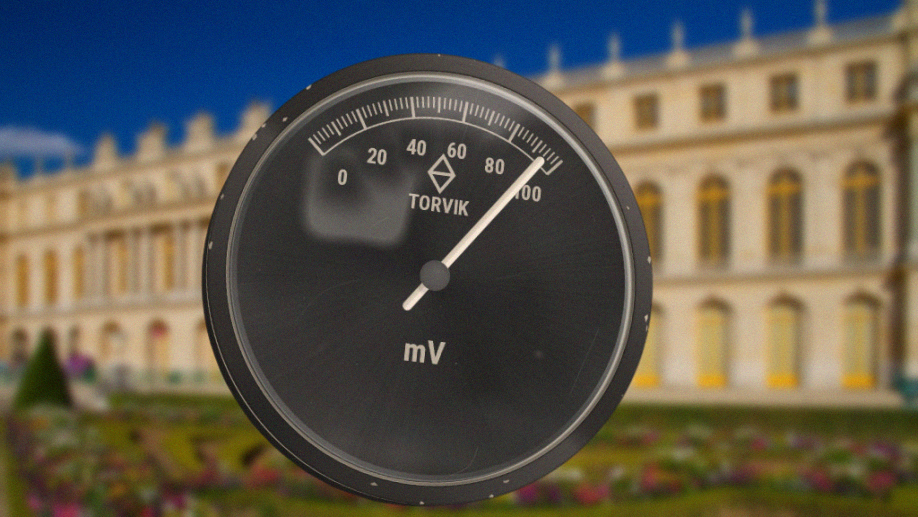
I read 94 mV
